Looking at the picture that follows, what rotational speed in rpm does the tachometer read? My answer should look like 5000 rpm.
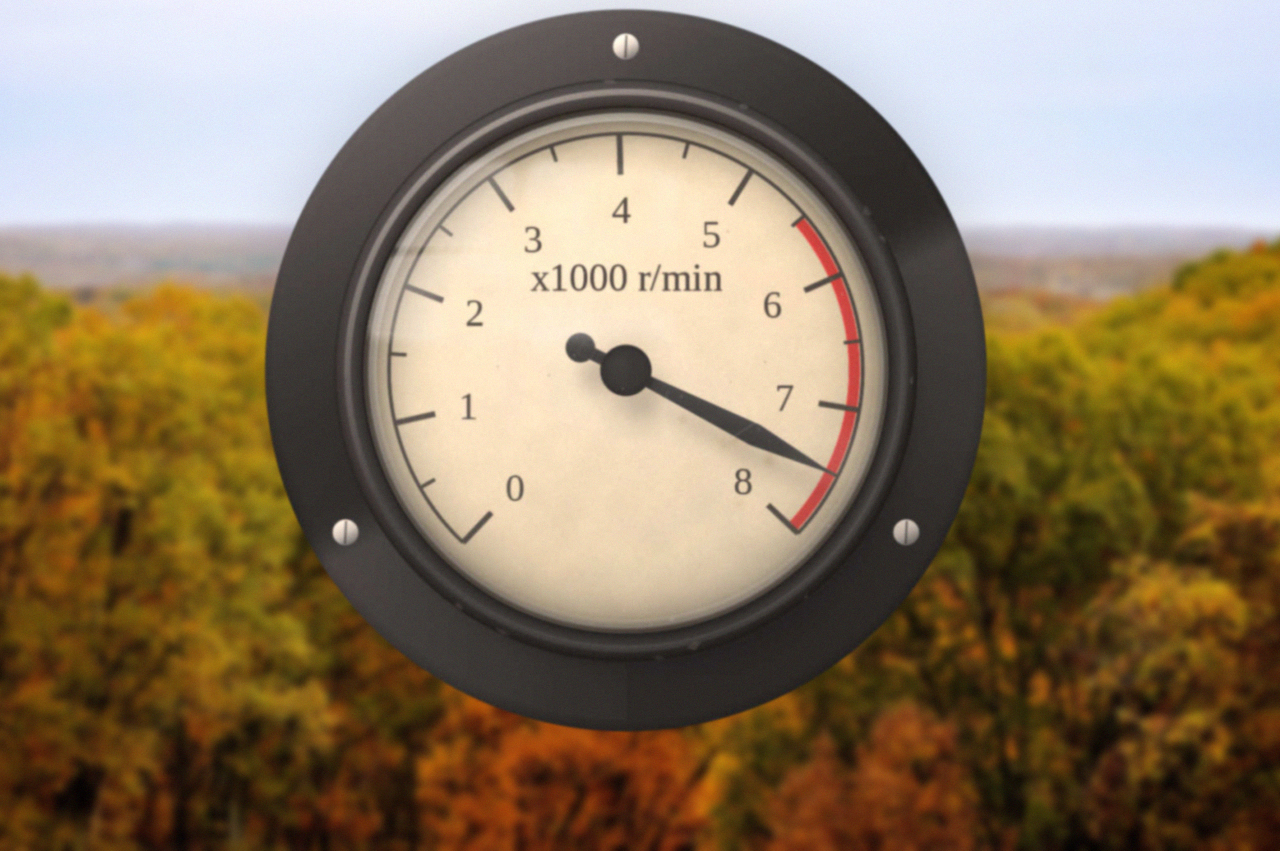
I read 7500 rpm
